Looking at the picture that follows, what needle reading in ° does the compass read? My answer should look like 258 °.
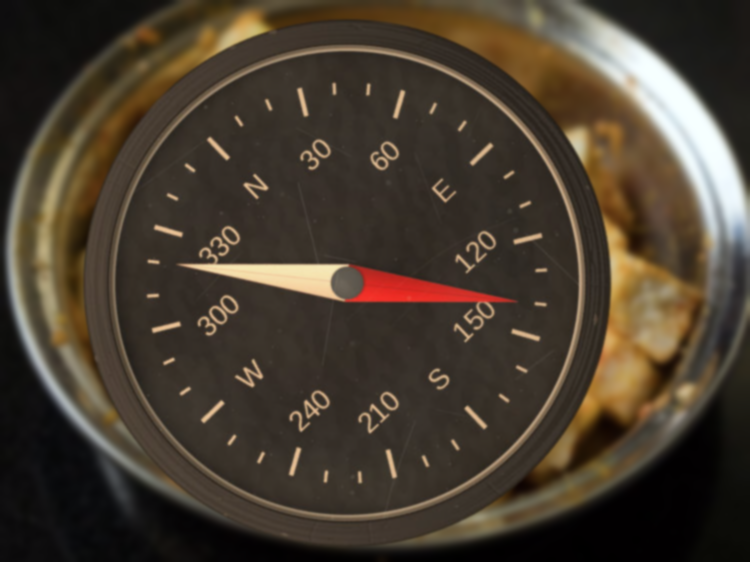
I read 140 °
